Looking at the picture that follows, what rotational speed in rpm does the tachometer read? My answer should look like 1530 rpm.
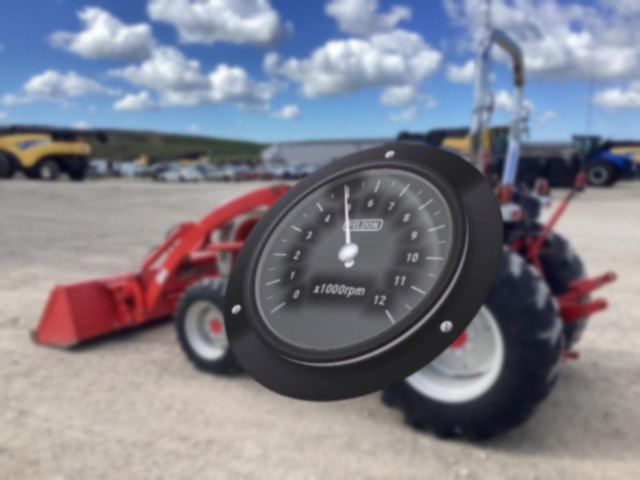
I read 5000 rpm
